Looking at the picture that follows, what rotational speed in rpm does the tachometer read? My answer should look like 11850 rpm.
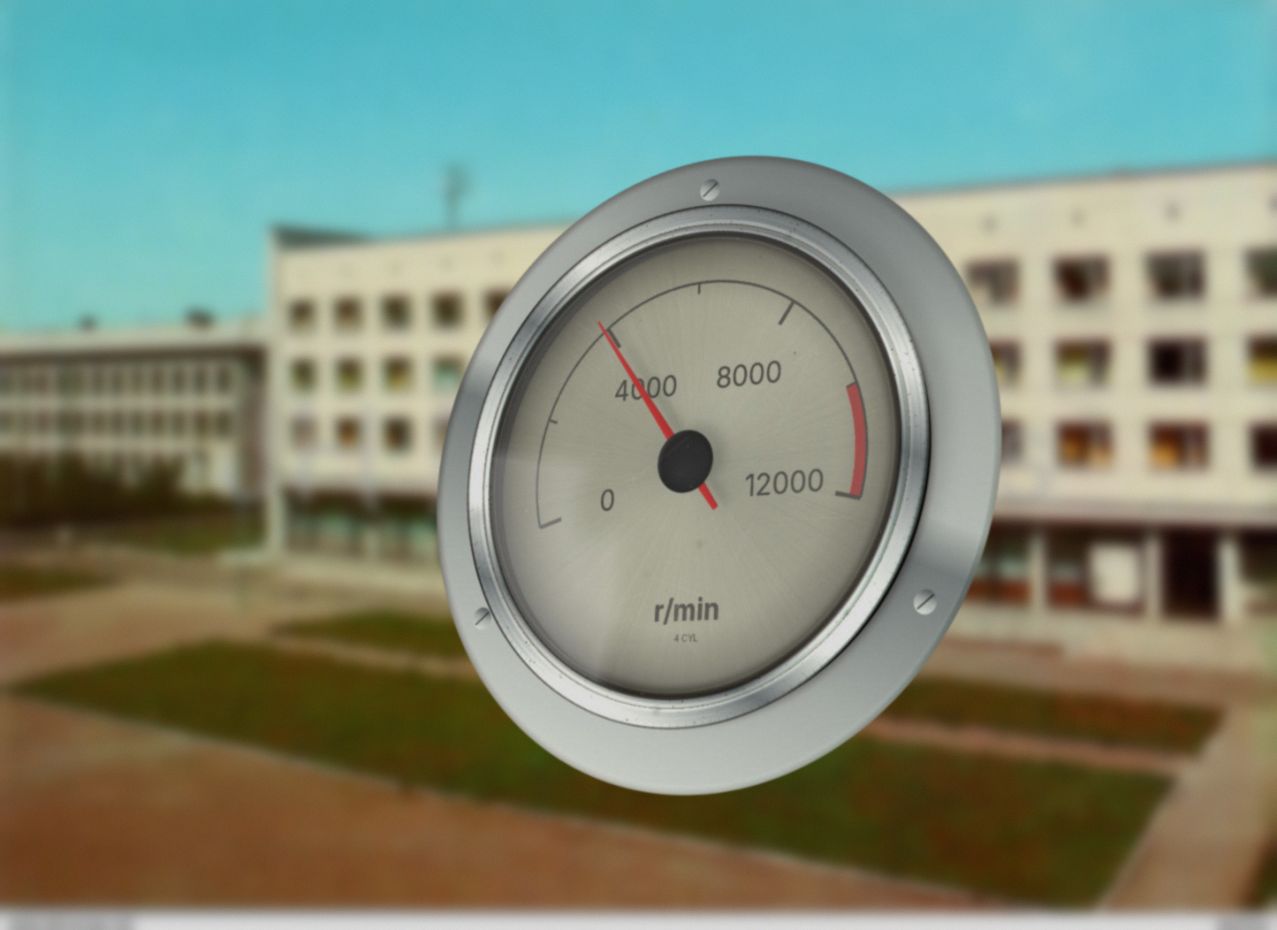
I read 4000 rpm
